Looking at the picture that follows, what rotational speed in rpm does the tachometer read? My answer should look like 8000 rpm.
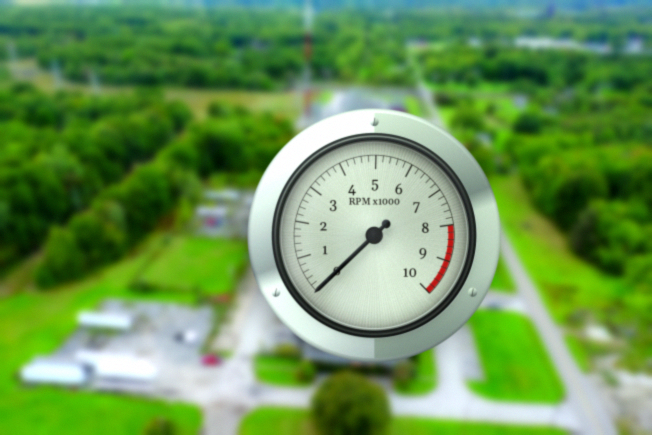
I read 0 rpm
